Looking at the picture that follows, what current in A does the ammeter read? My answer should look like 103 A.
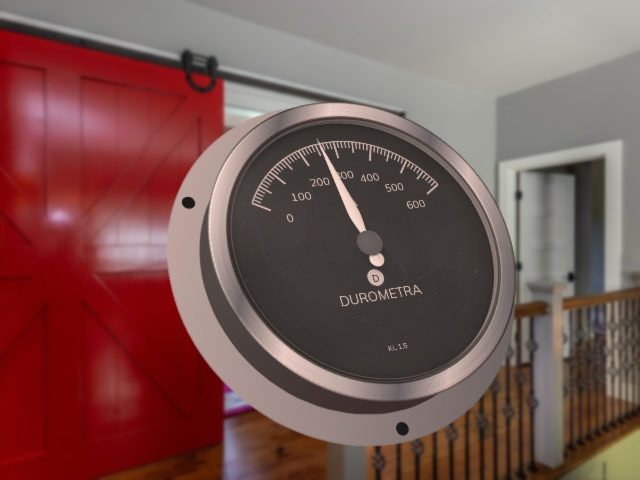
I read 250 A
